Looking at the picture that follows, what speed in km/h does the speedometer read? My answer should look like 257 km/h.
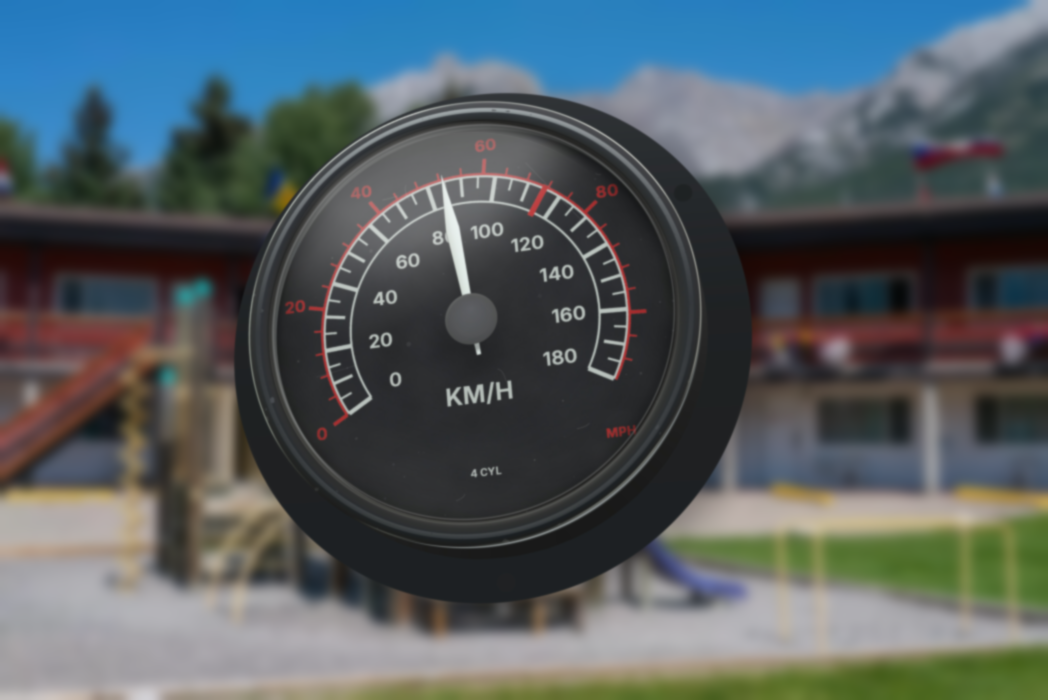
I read 85 km/h
